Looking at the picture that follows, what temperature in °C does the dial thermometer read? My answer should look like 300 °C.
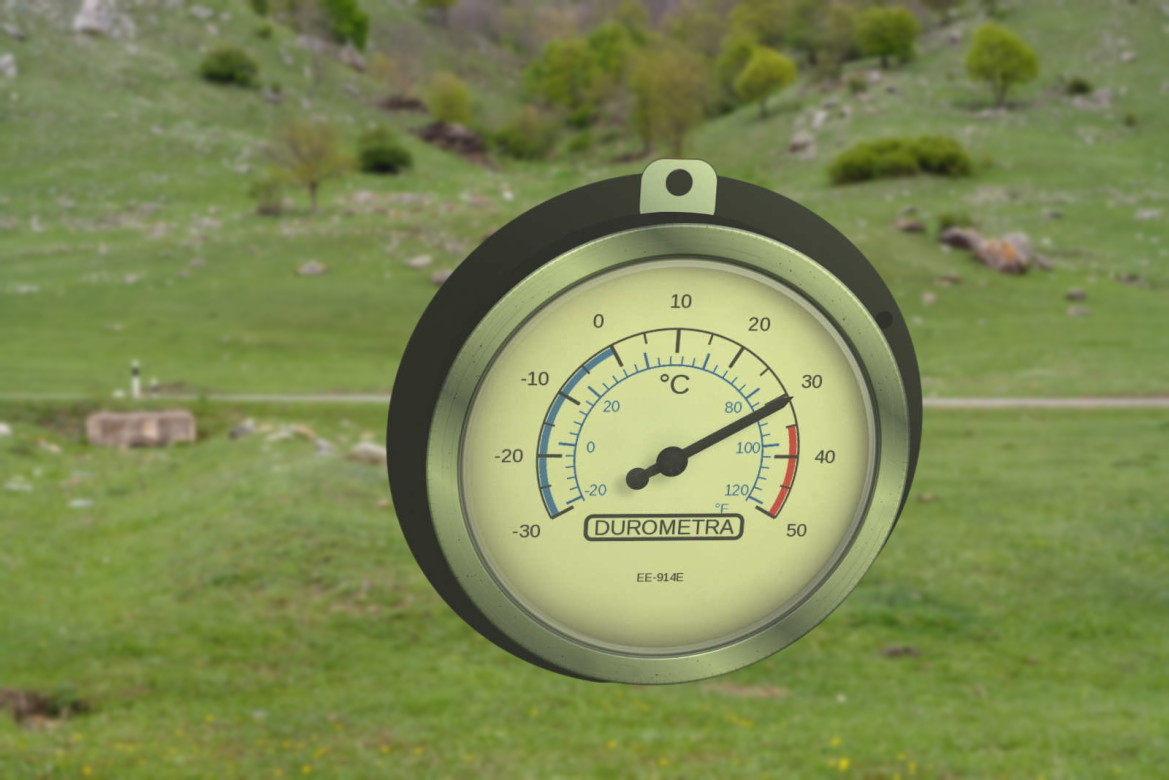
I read 30 °C
